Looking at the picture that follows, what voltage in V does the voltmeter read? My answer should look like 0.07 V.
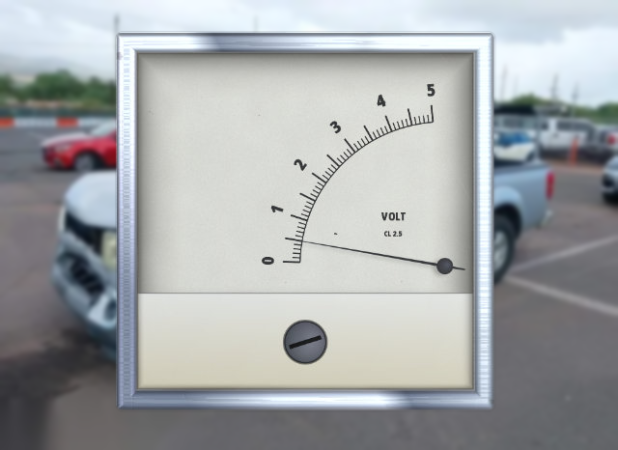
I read 0.5 V
